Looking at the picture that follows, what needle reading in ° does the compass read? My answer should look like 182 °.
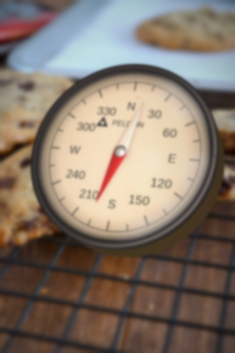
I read 195 °
